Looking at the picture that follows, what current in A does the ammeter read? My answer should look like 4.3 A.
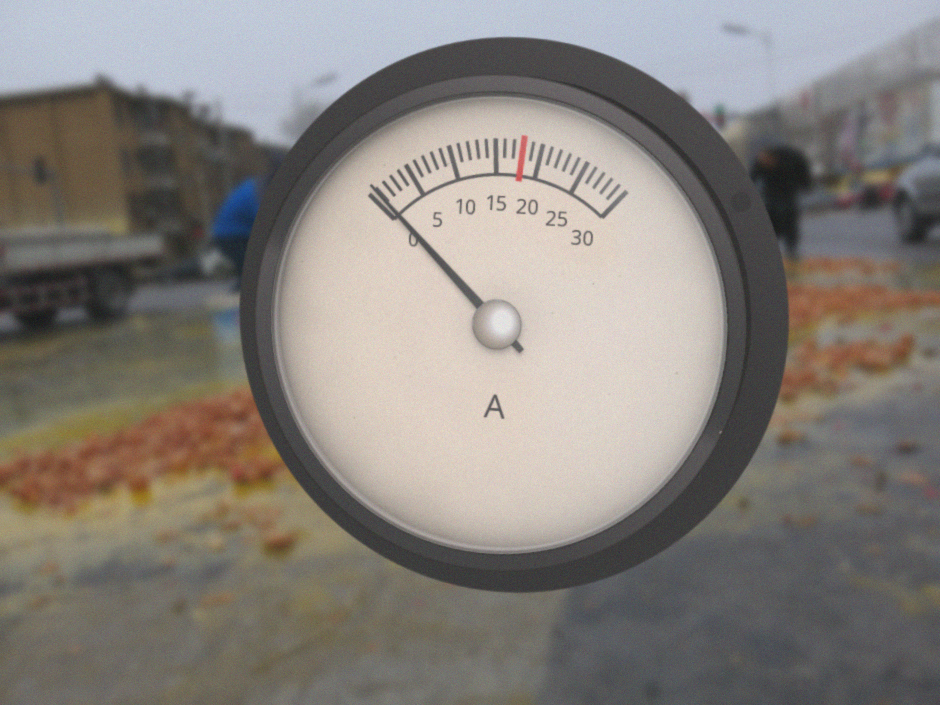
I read 1 A
